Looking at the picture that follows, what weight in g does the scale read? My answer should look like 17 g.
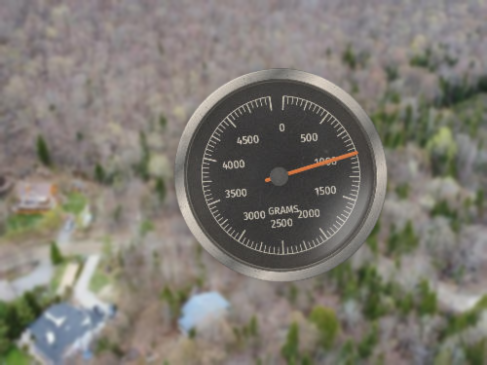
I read 1000 g
